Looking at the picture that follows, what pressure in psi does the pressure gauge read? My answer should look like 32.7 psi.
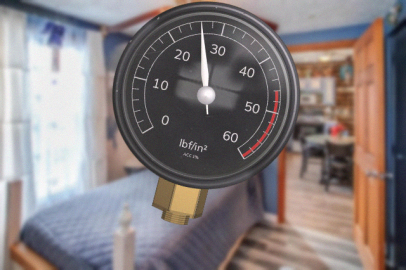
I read 26 psi
